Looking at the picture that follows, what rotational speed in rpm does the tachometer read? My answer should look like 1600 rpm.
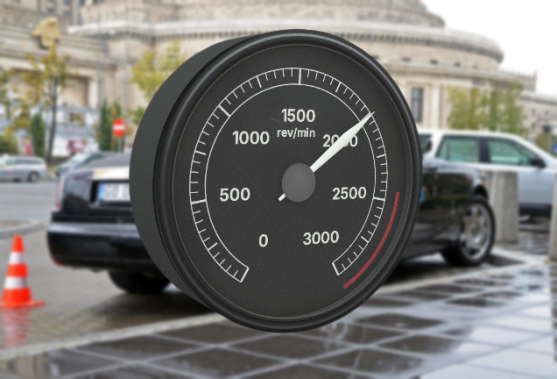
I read 2000 rpm
